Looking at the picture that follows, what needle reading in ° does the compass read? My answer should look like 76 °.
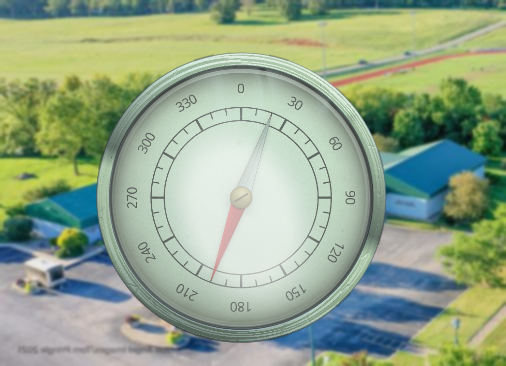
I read 200 °
